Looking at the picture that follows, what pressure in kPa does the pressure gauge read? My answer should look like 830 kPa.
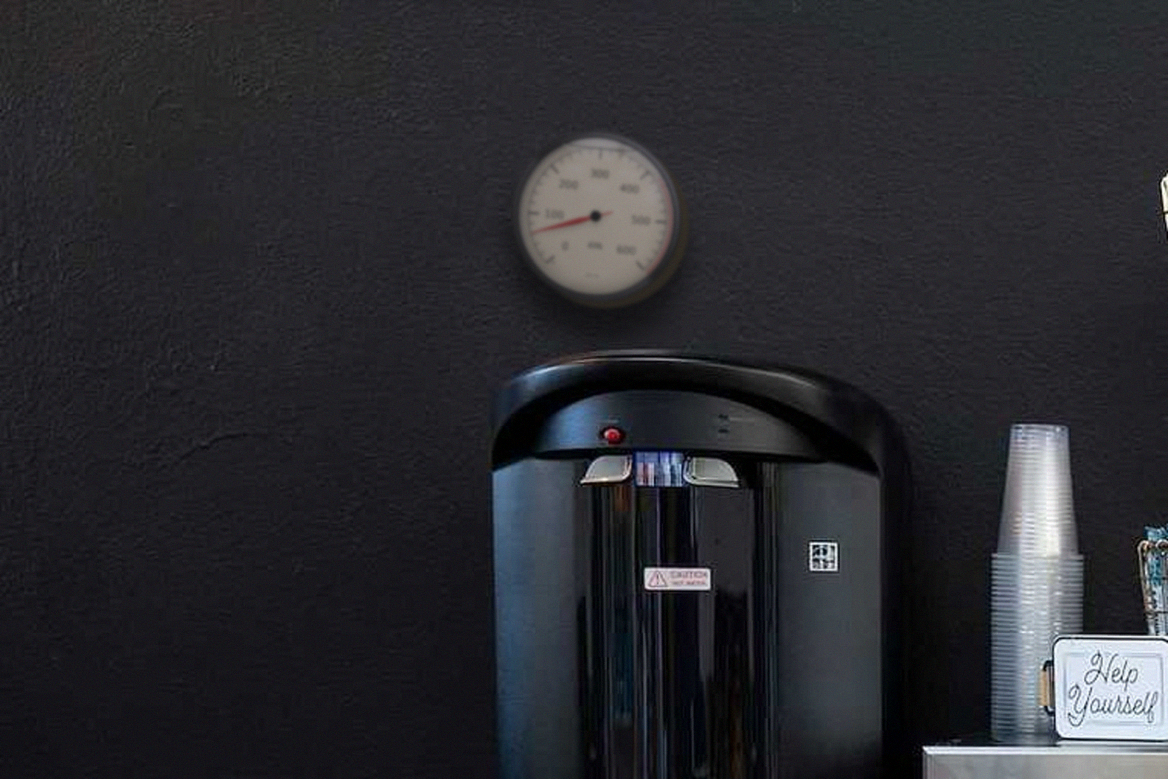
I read 60 kPa
